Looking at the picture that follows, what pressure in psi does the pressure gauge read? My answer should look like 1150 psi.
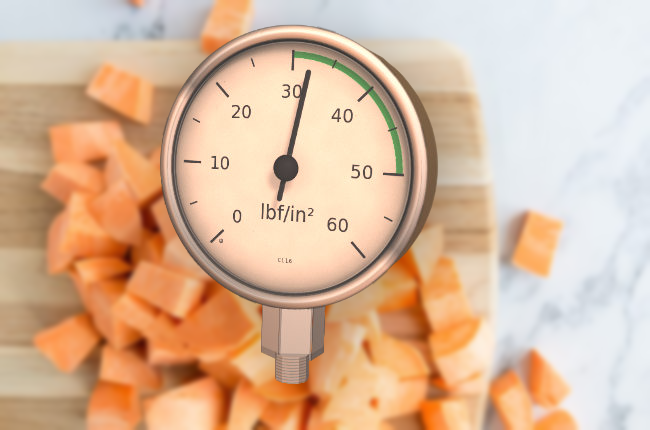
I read 32.5 psi
